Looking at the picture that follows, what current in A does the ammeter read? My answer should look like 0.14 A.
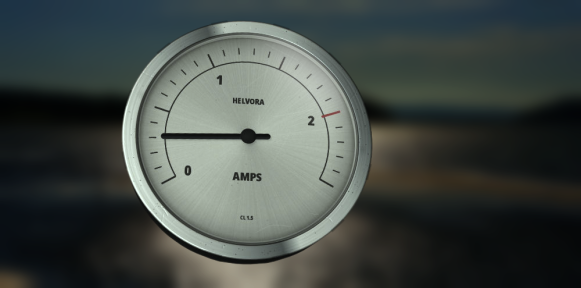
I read 0.3 A
